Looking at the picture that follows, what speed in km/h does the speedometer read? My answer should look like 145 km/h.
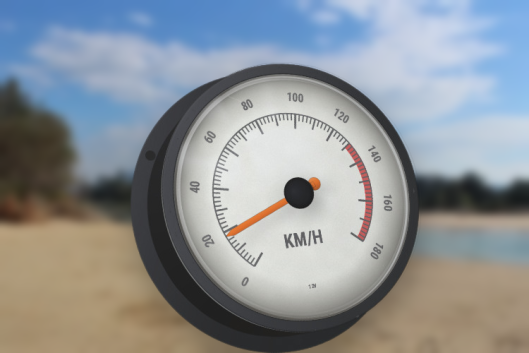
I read 18 km/h
